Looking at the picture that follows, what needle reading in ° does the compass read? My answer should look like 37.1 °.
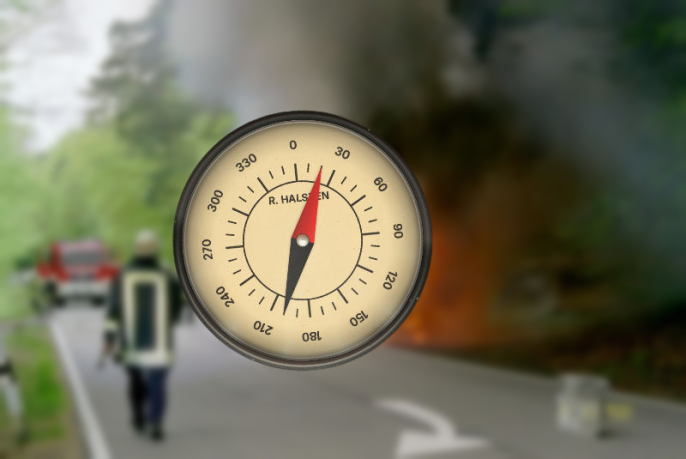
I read 20 °
